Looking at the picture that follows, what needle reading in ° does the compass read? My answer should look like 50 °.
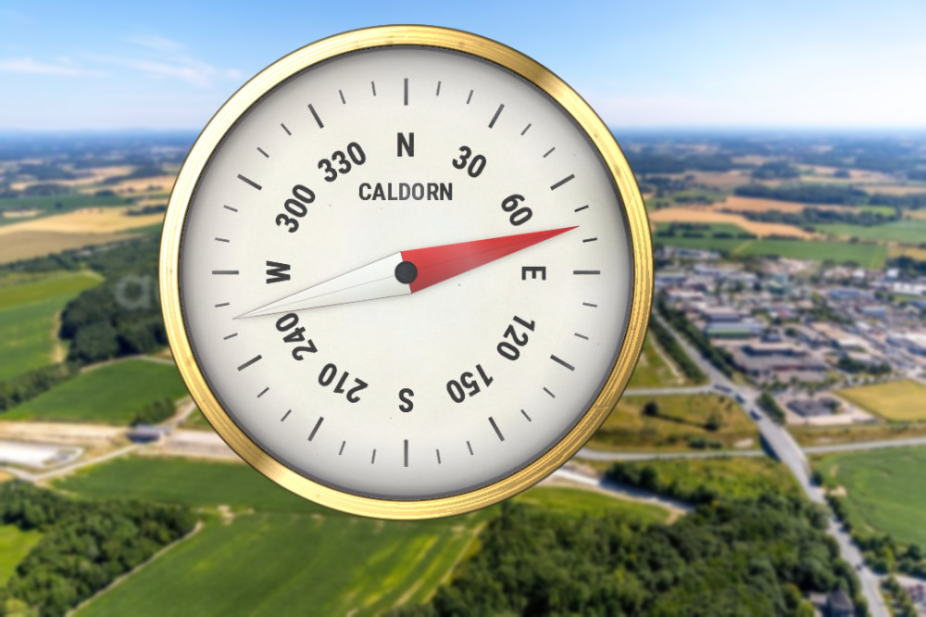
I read 75 °
